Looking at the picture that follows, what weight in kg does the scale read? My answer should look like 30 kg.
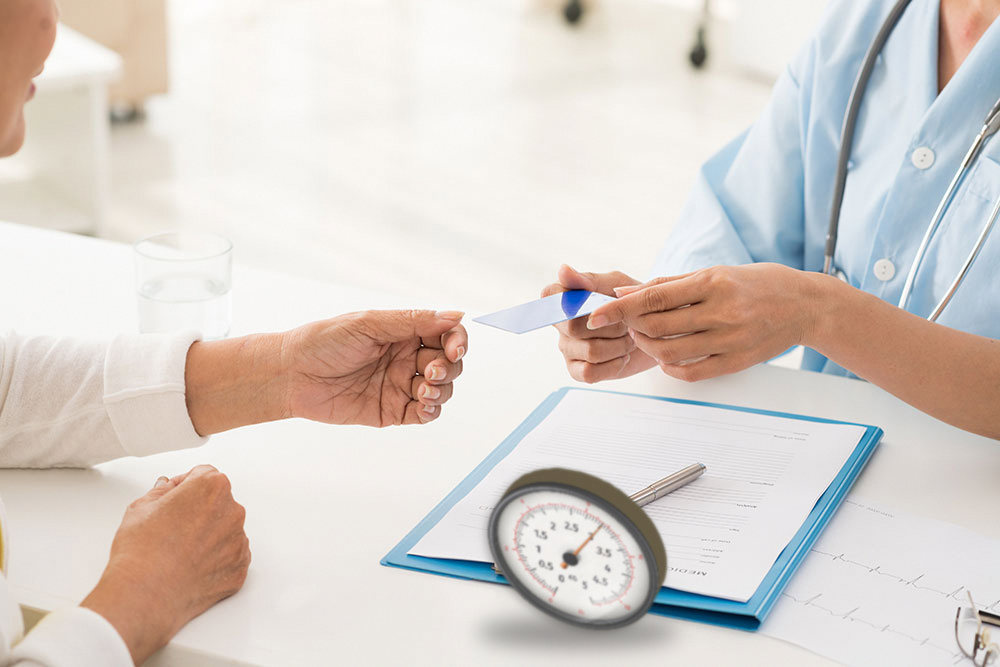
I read 3 kg
